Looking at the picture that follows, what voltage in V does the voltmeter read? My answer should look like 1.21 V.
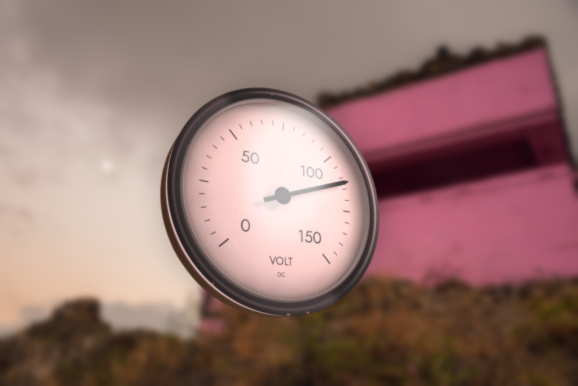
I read 112.5 V
